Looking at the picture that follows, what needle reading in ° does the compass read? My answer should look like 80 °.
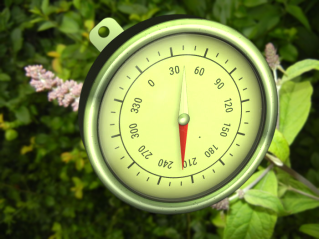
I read 220 °
